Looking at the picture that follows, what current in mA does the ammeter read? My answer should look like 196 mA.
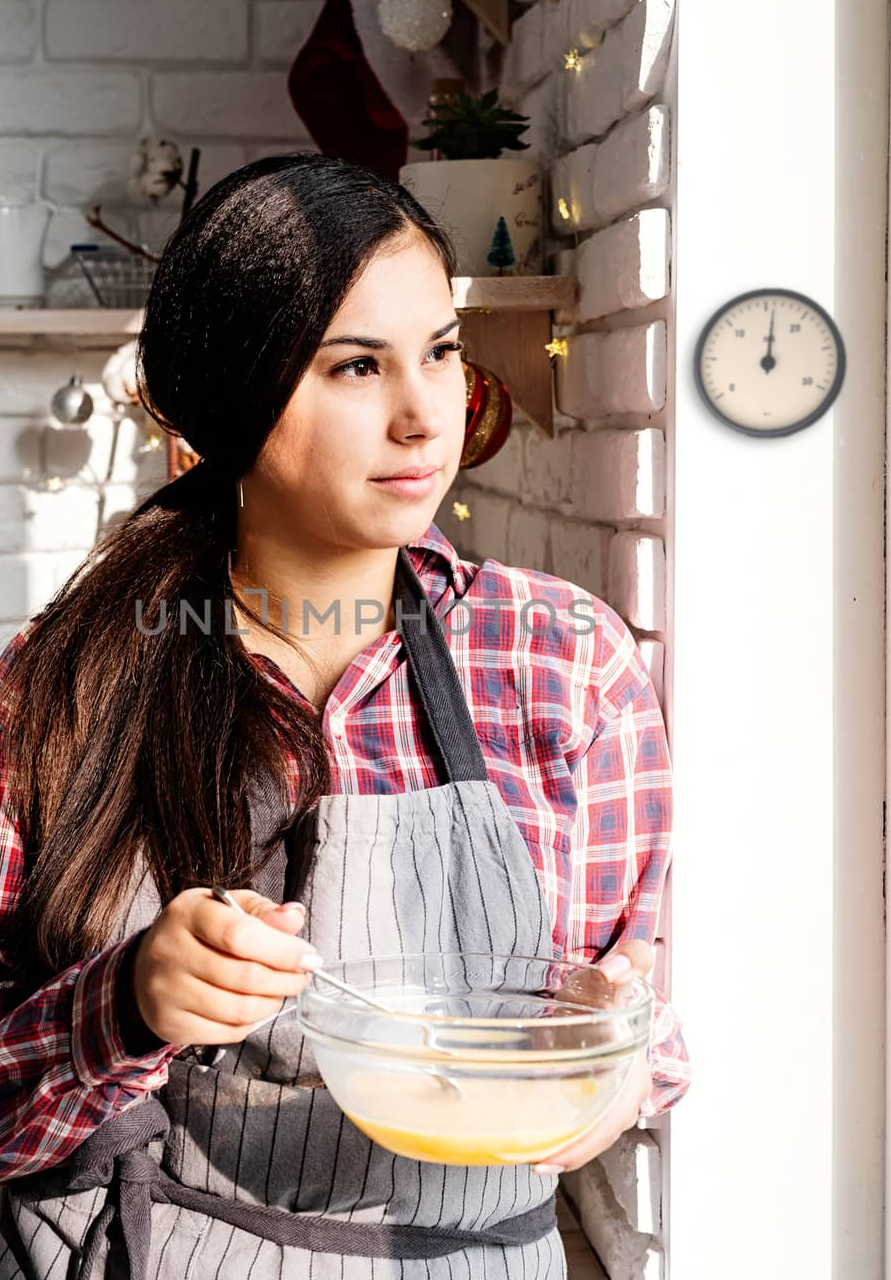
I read 16 mA
